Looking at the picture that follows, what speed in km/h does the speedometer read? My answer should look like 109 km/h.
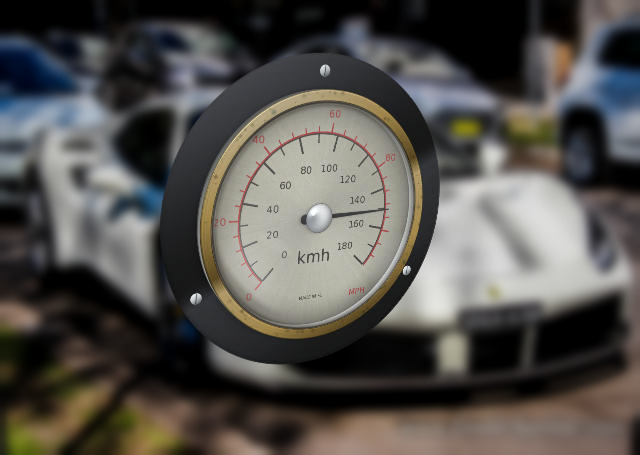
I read 150 km/h
